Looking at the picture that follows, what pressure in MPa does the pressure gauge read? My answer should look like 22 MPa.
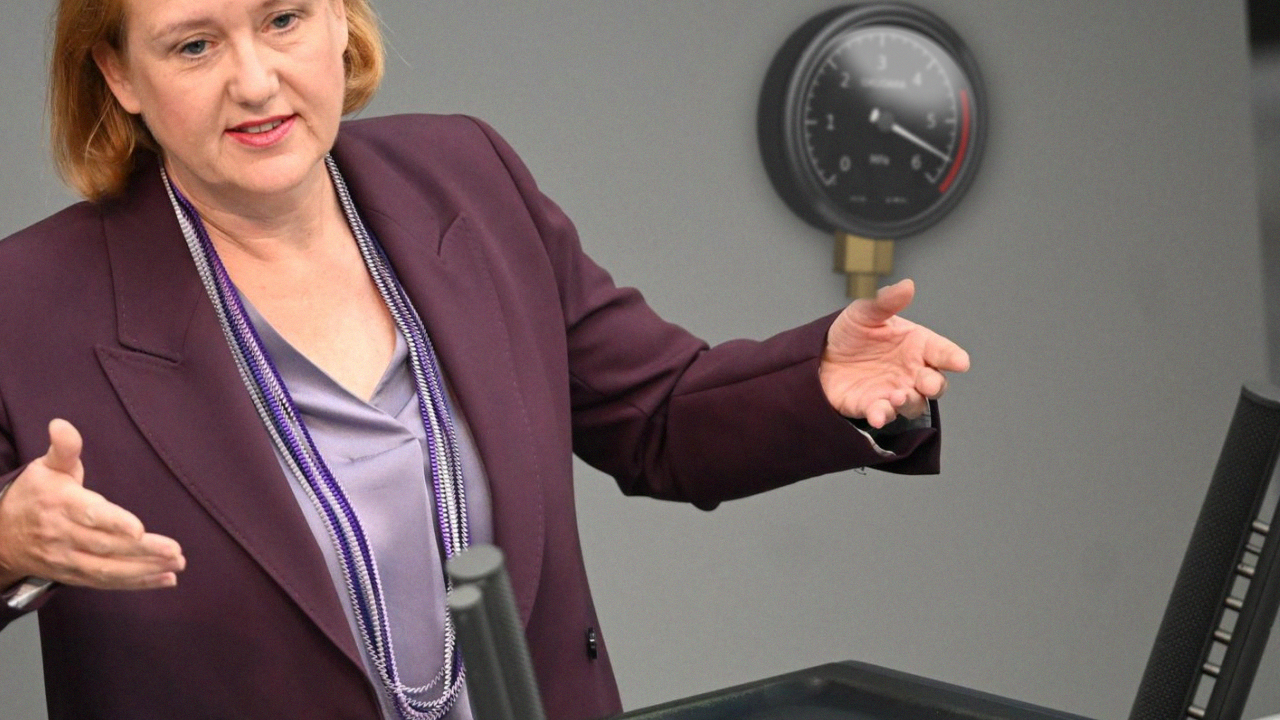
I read 5.6 MPa
